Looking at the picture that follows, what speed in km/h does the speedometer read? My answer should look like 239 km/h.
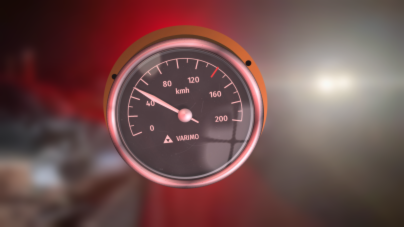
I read 50 km/h
